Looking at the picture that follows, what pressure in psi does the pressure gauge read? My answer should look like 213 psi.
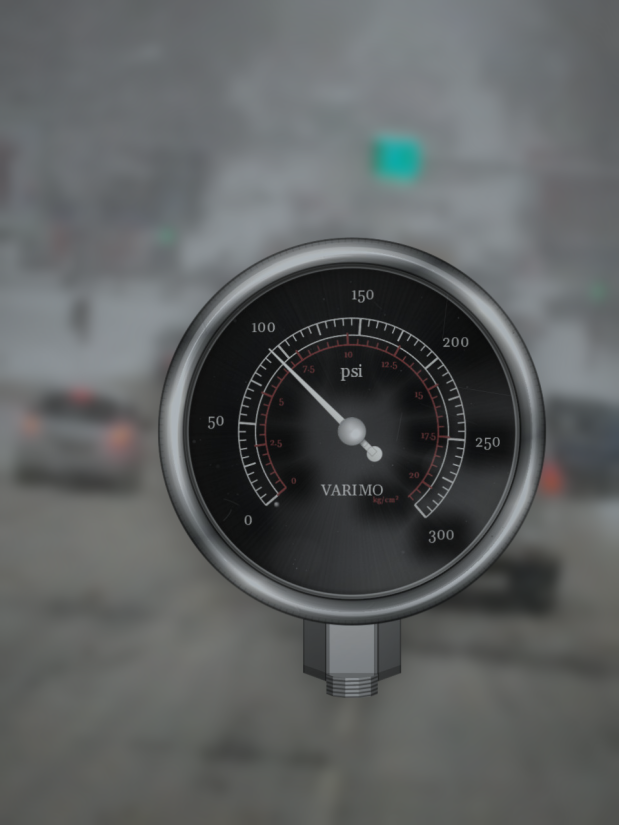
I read 95 psi
